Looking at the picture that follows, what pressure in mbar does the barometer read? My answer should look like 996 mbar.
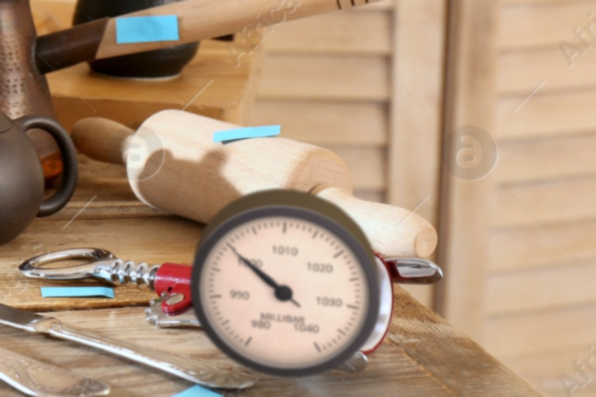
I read 1000 mbar
